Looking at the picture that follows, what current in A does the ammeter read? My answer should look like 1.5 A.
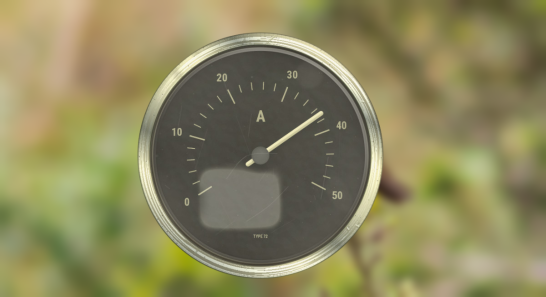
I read 37 A
